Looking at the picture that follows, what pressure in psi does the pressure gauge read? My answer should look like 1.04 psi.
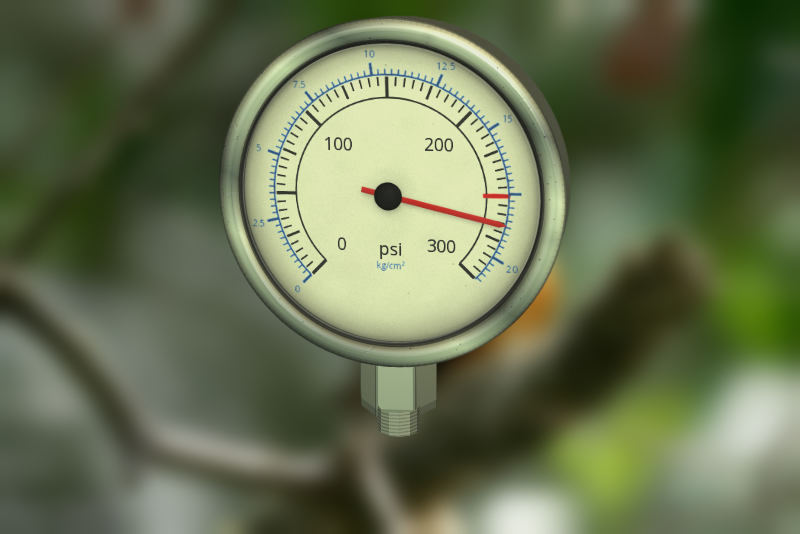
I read 265 psi
